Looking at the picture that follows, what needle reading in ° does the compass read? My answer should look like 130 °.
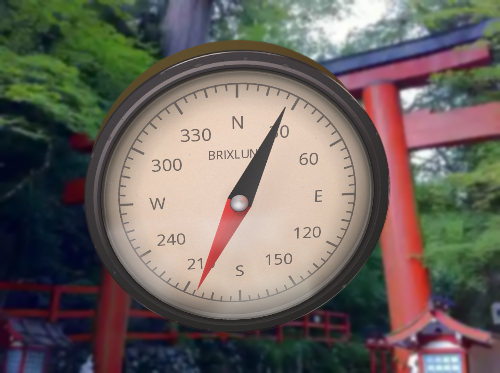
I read 205 °
